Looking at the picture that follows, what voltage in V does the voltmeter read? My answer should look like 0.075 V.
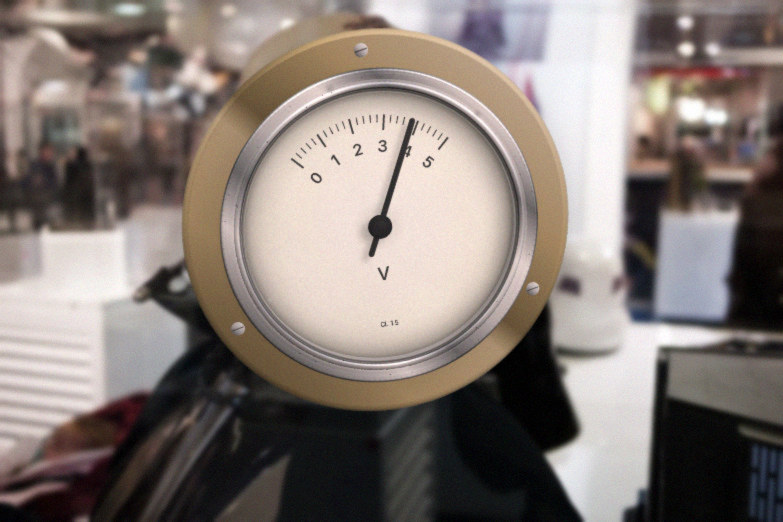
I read 3.8 V
